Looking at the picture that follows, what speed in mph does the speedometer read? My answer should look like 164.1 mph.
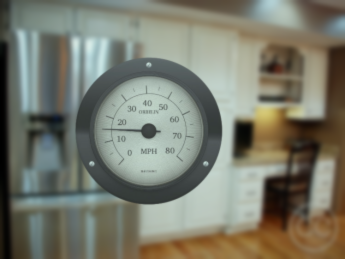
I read 15 mph
